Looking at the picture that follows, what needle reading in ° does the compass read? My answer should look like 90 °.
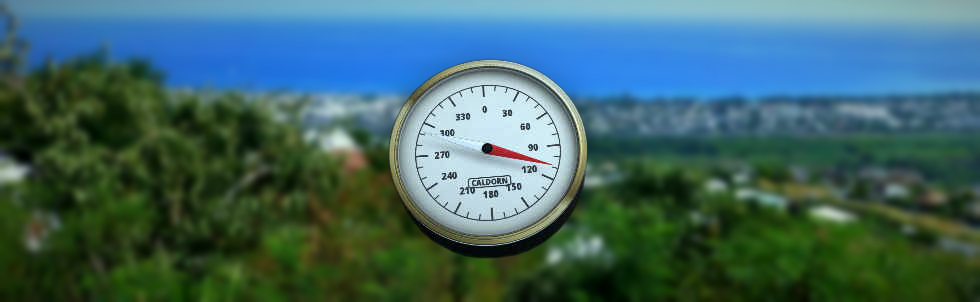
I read 110 °
